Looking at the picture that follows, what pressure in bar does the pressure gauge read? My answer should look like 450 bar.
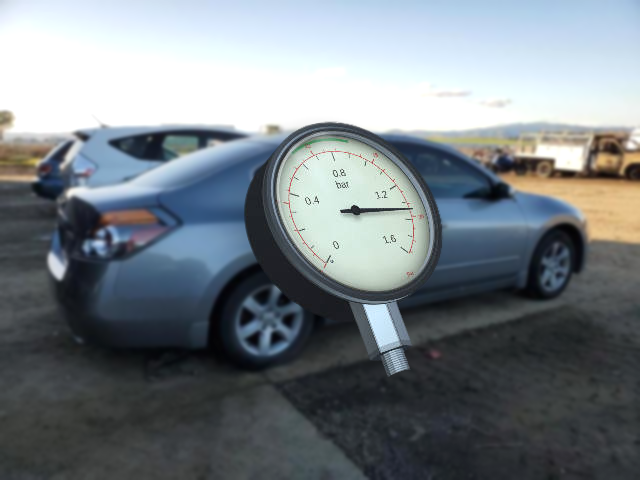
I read 1.35 bar
